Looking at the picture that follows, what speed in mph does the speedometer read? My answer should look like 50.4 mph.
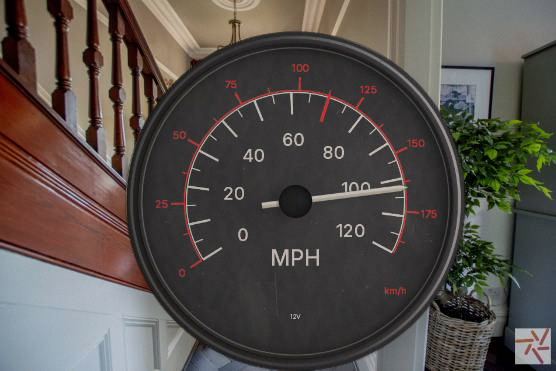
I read 102.5 mph
